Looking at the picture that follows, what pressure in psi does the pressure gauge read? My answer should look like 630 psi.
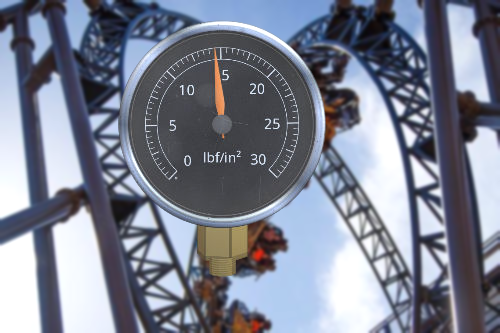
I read 14.5 psi
